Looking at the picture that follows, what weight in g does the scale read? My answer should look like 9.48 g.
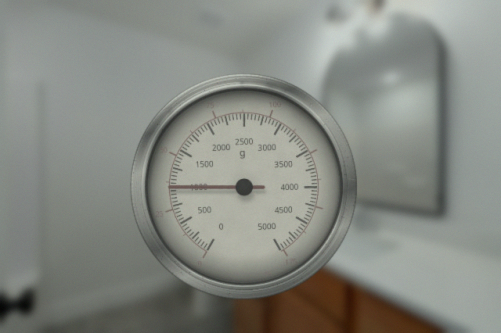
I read 1000 g
